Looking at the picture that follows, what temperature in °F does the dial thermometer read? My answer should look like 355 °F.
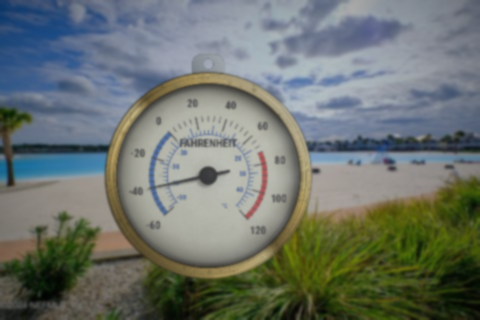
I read -40 °F
